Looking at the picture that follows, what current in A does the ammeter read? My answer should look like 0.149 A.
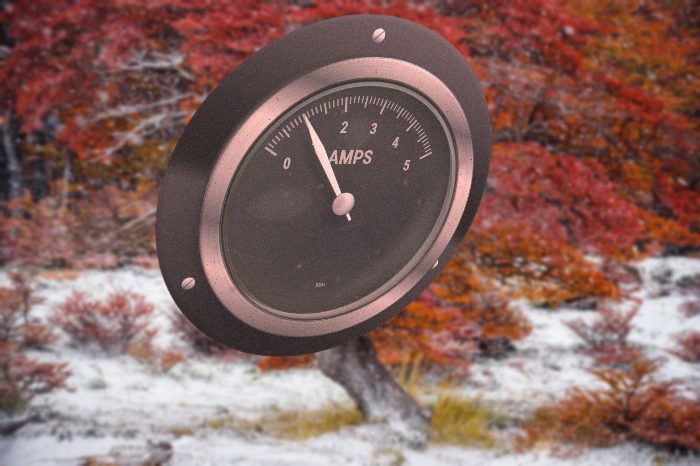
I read 1 A
